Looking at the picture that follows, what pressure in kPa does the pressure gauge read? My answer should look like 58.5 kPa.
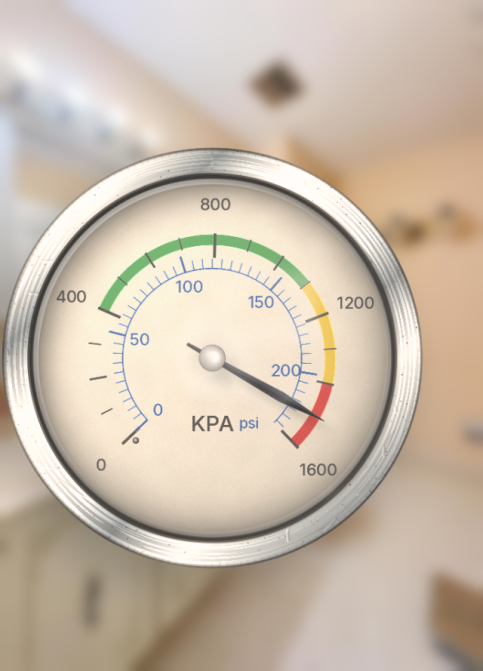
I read 1500 kPa
